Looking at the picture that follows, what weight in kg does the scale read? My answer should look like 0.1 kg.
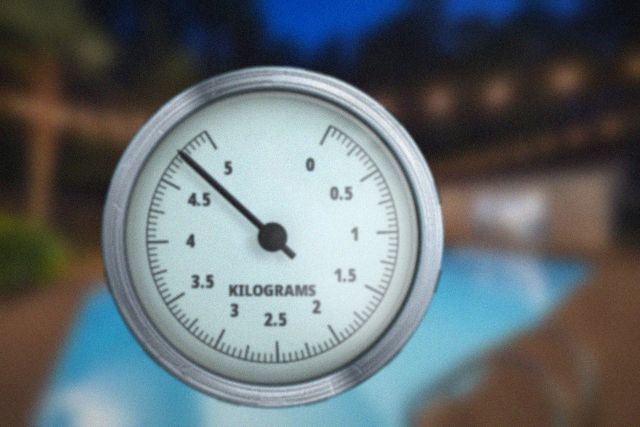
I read 4.75 kg
